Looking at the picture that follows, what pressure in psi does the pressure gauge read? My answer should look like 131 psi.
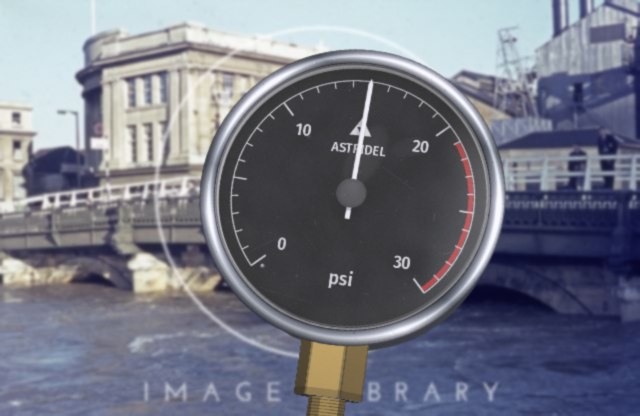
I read 15 psi
